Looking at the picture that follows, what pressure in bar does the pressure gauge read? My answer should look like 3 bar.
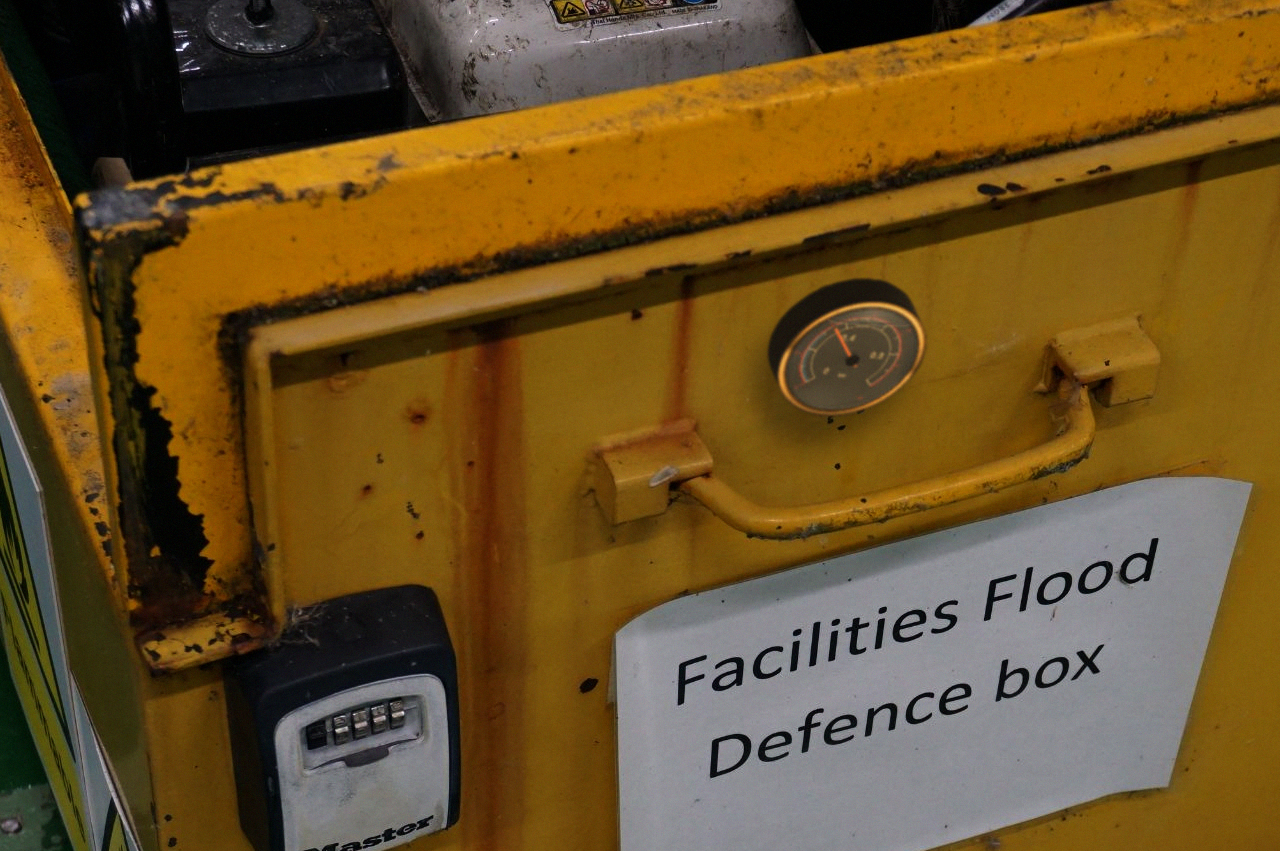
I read 0.35 bar
